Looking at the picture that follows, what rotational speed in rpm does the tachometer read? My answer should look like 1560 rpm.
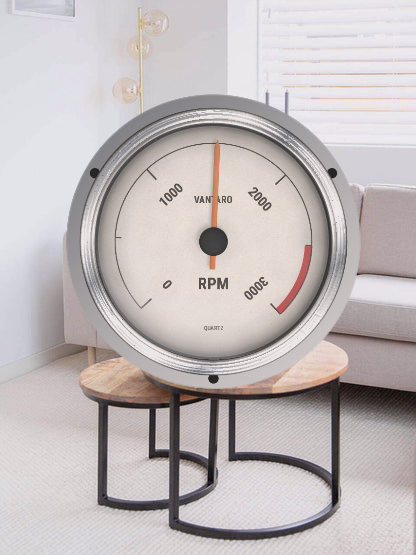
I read 1500 rpm
